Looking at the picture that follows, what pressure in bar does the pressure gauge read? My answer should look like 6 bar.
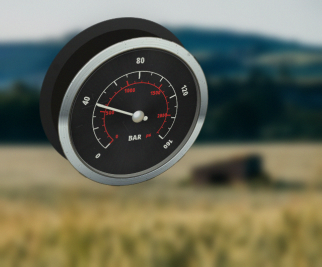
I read 40 bar
